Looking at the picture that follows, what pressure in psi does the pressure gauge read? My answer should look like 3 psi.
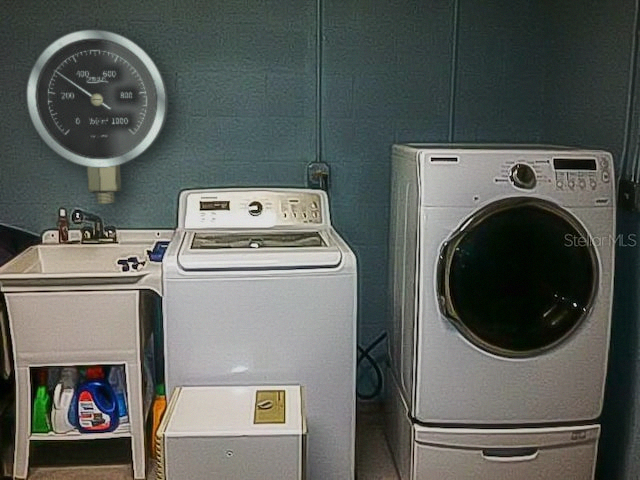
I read 300 psi
